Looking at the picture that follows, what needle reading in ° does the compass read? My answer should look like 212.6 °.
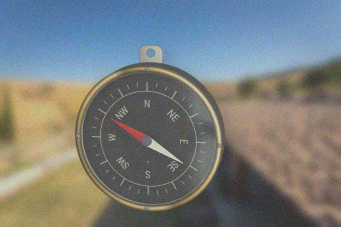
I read 300 °
